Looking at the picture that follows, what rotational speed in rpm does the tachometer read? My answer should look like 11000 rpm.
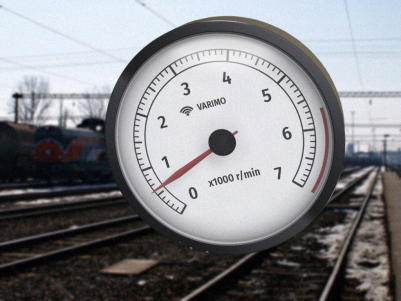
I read 600 rpm
